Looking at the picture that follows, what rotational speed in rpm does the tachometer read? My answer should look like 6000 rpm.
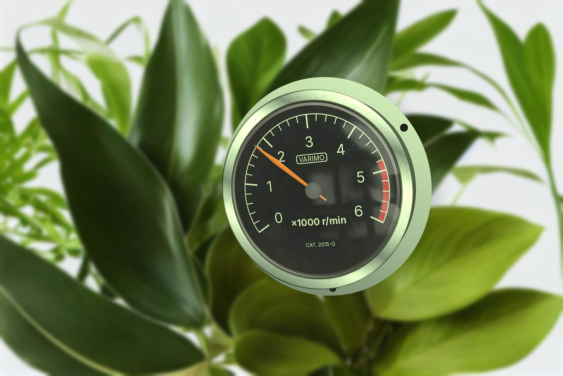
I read 1800 rpm
